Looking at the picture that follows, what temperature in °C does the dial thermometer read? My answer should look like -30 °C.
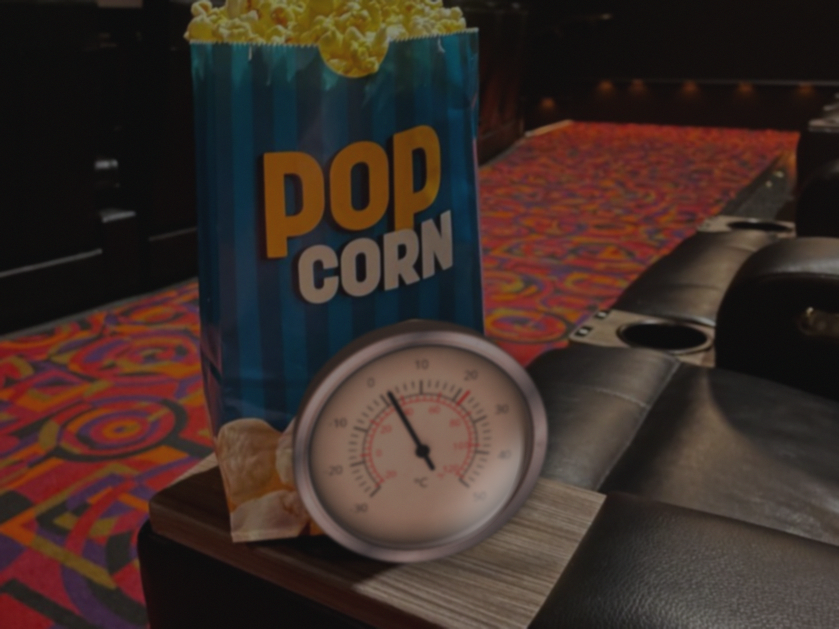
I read 2 °C
